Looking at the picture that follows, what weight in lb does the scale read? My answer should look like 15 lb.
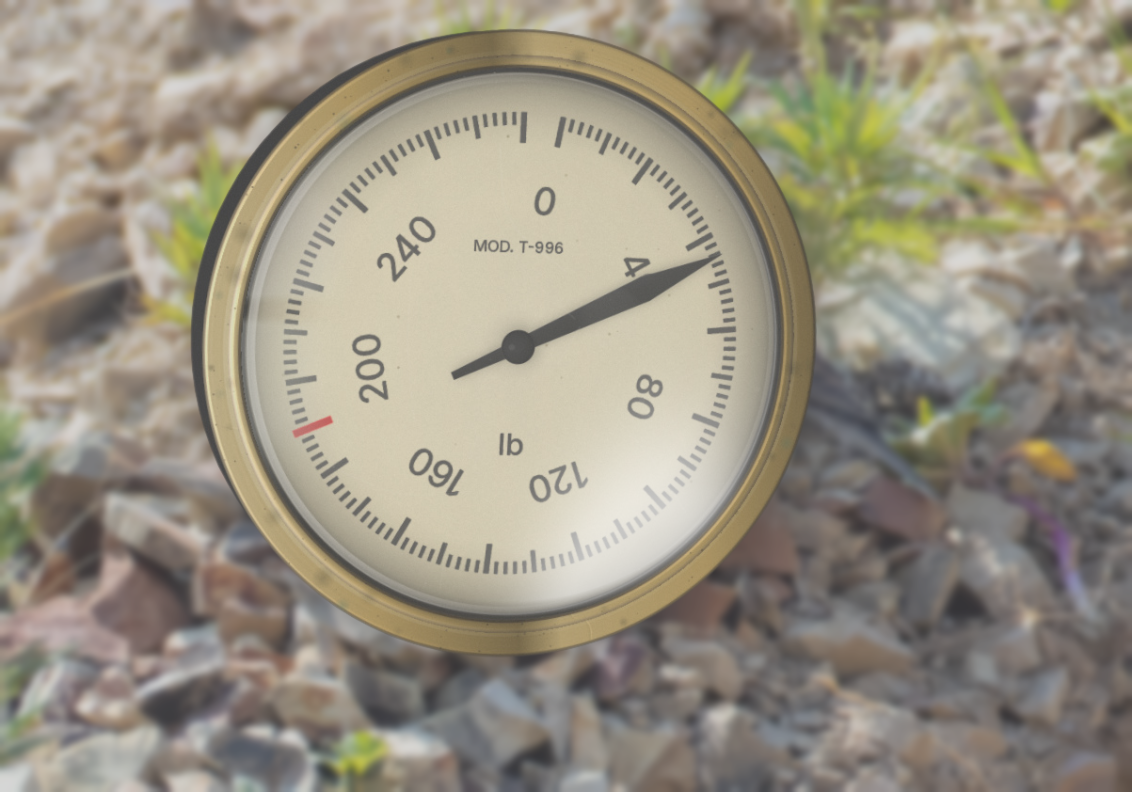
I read 44 lb
